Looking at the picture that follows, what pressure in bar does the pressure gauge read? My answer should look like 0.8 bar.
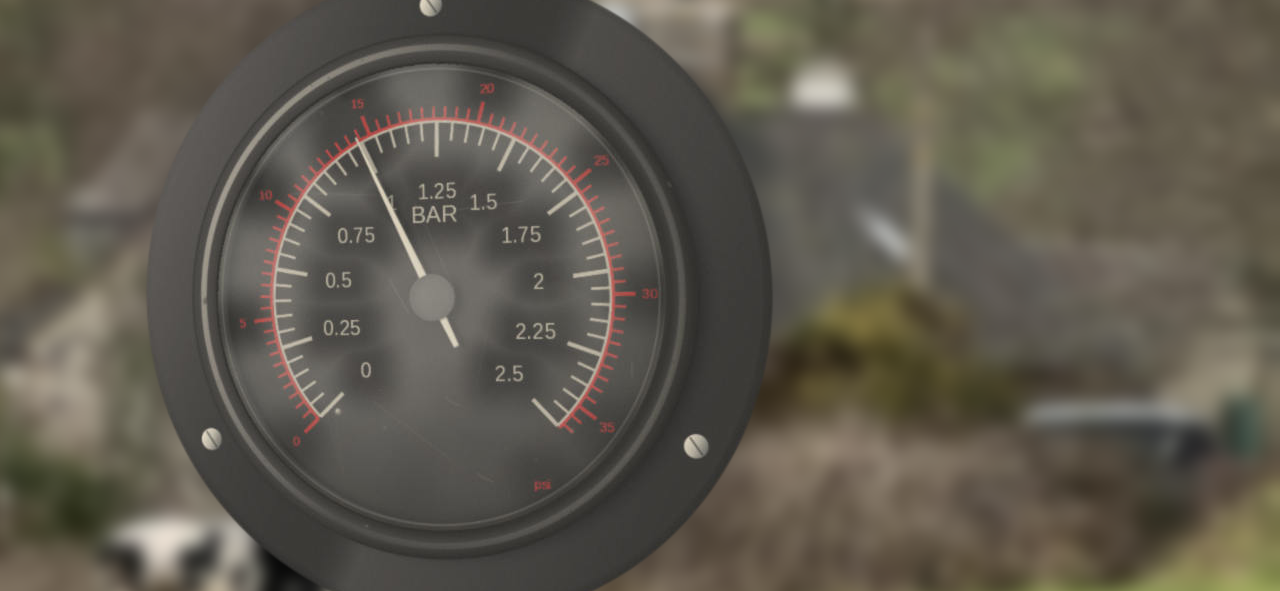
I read 1 bar
